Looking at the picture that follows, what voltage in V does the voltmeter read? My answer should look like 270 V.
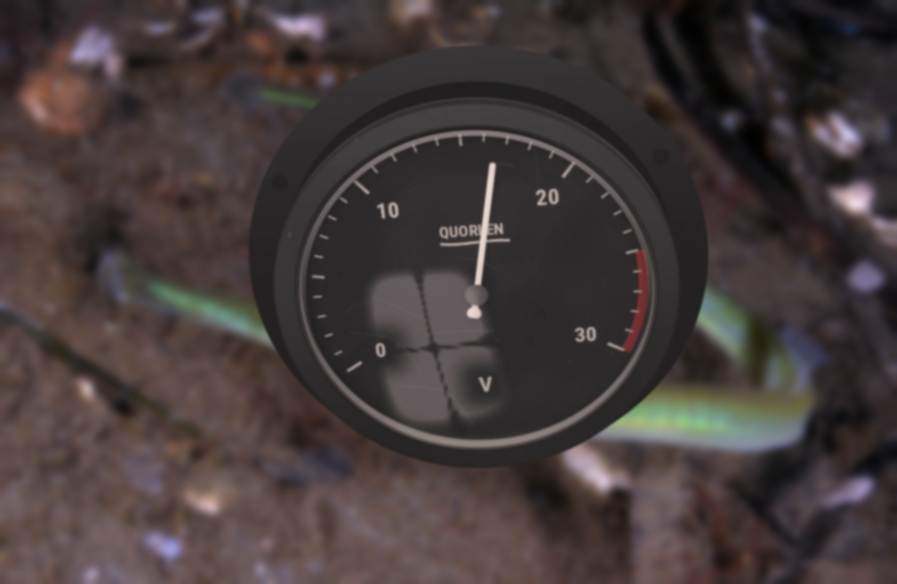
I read 16.5 V
